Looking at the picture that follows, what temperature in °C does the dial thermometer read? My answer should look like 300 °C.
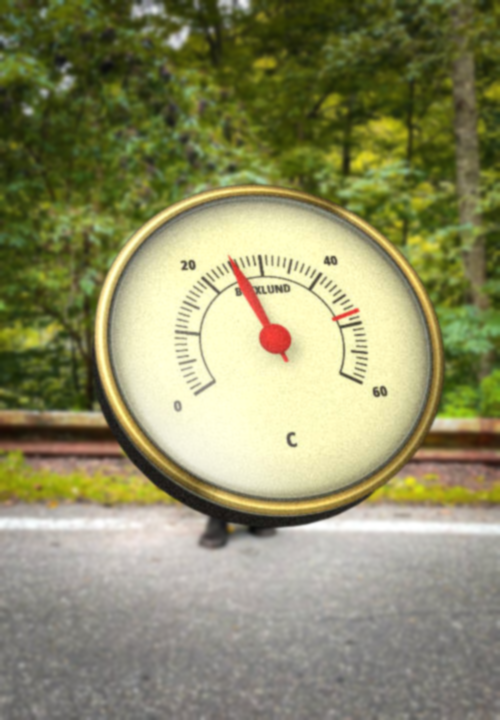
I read 25 °C
